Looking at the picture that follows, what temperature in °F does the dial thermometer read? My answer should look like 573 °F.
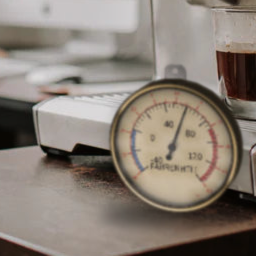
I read 60 °F
